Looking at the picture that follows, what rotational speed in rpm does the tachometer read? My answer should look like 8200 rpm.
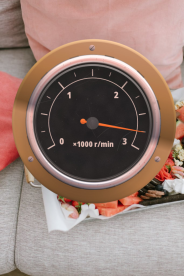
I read 2750 rpm
